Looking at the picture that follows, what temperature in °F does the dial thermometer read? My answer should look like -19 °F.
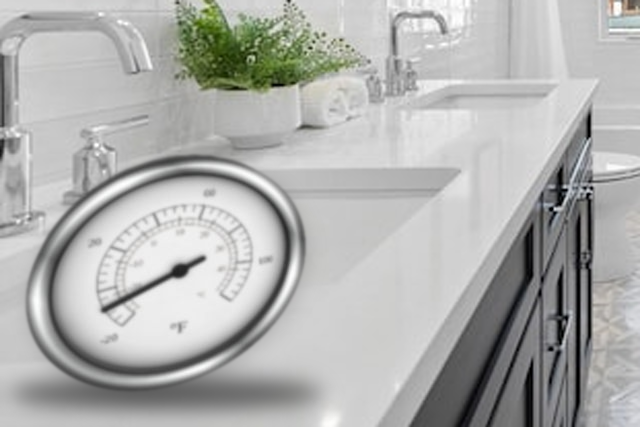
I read -8 °F
